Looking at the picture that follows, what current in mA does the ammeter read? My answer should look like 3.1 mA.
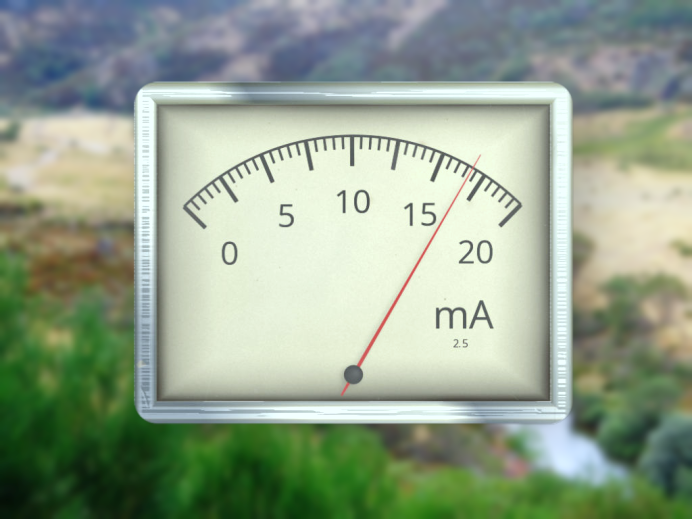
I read 16.75 mA
